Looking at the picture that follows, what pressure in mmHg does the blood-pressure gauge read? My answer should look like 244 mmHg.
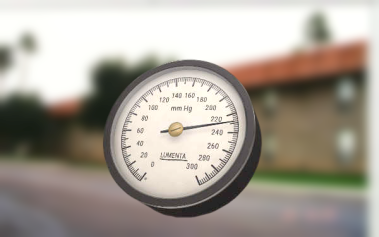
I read 230 mmHg
